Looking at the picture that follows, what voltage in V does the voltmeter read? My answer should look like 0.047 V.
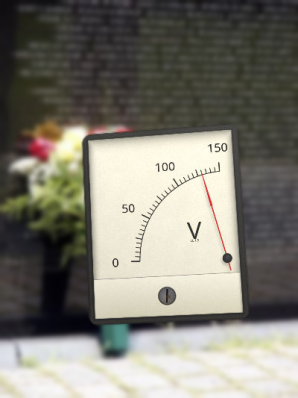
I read 130 V
